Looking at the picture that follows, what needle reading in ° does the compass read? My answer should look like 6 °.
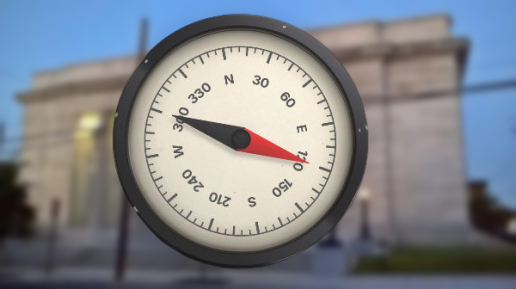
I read 120 °
